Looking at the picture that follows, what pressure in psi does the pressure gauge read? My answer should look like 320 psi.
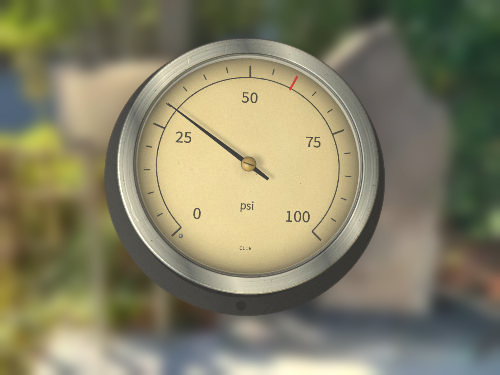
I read 30 psi
